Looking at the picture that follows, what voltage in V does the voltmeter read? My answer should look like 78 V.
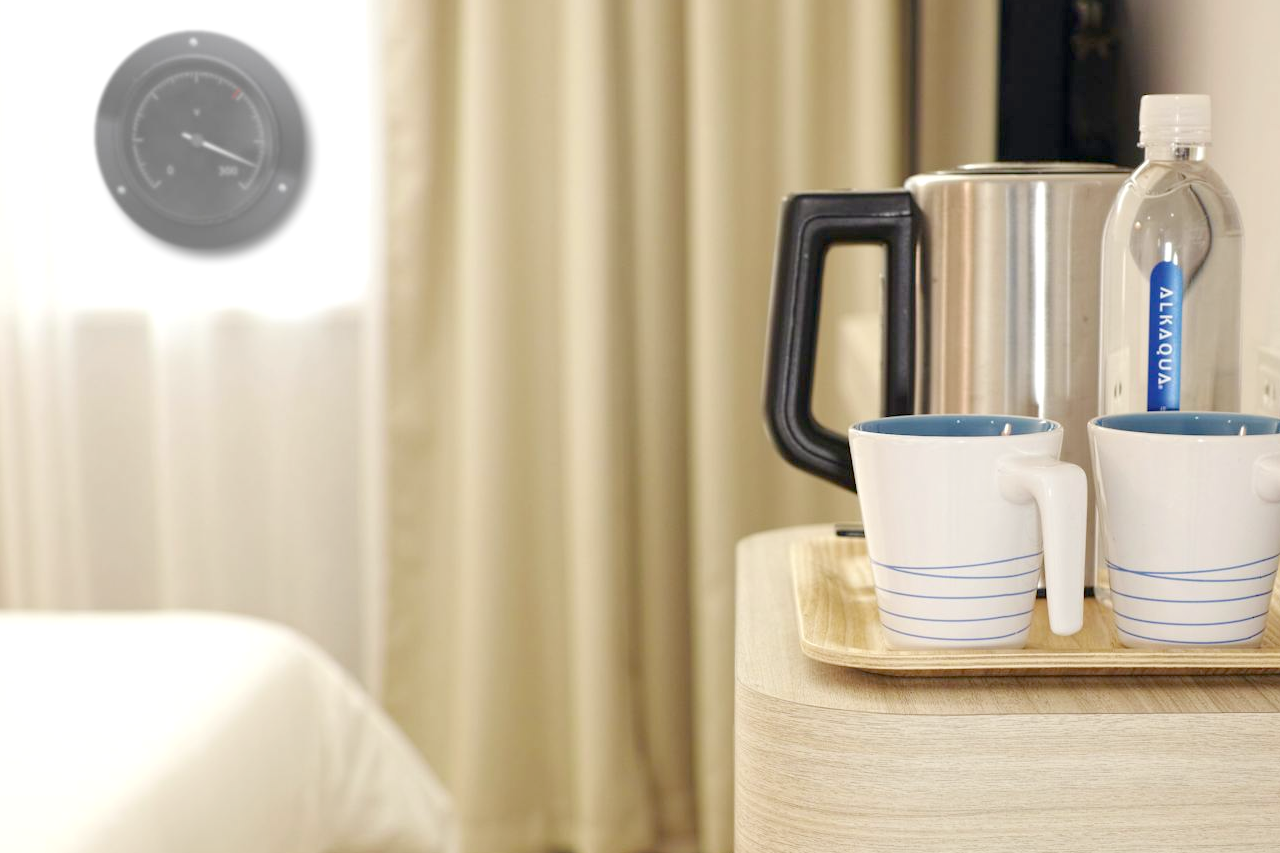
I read 275 V
